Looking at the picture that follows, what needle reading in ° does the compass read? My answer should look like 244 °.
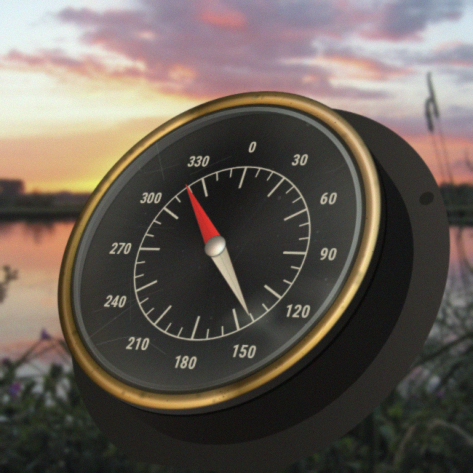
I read 320 °
